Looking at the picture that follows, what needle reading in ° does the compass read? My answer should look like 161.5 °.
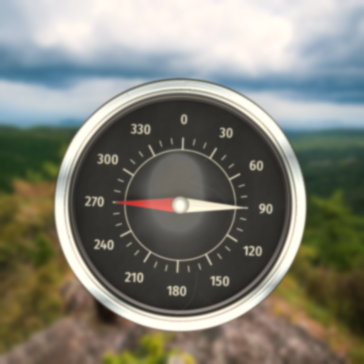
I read 270 °
